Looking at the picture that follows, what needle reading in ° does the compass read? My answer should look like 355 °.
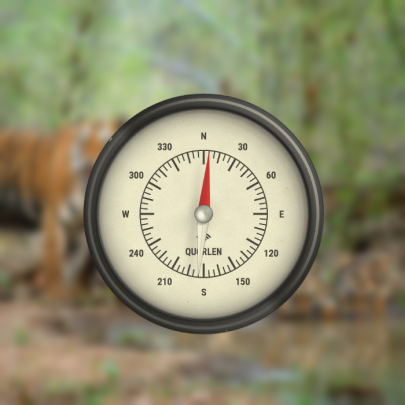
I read 5 °
